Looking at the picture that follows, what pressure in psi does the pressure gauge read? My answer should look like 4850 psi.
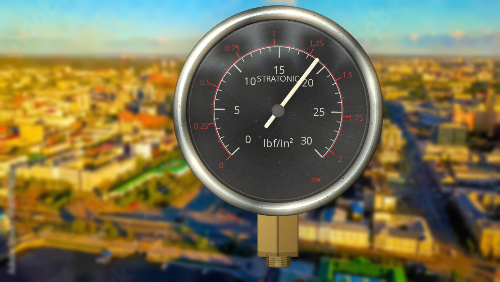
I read 19 psi
